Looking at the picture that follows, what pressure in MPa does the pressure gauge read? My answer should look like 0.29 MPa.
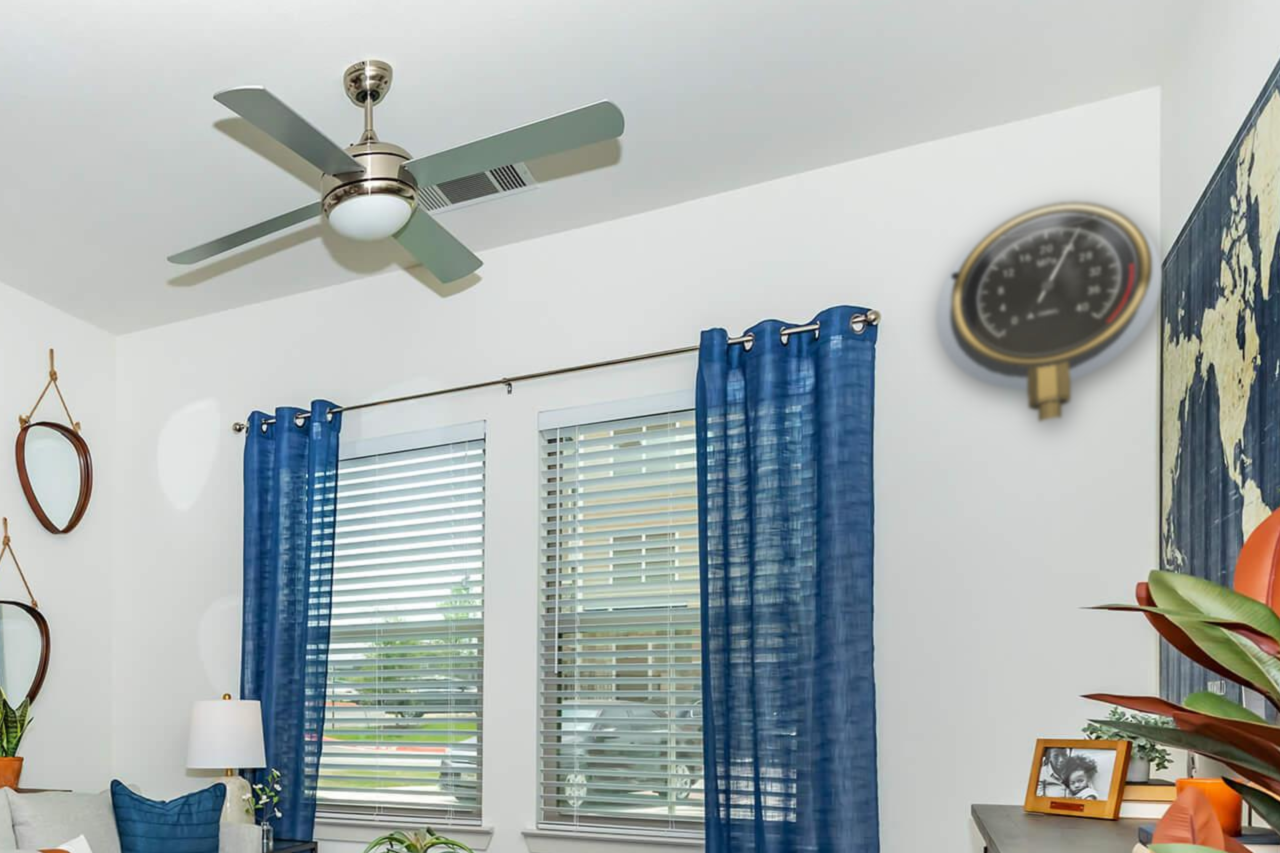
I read 24 MPa
